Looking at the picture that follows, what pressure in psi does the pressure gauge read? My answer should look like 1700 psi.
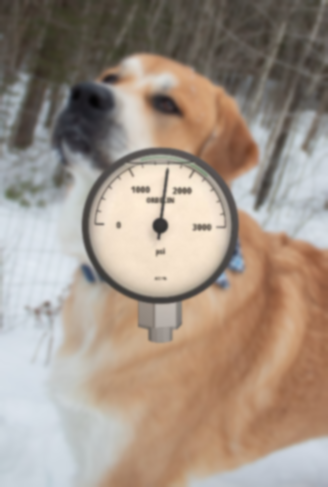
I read 1600 psi
